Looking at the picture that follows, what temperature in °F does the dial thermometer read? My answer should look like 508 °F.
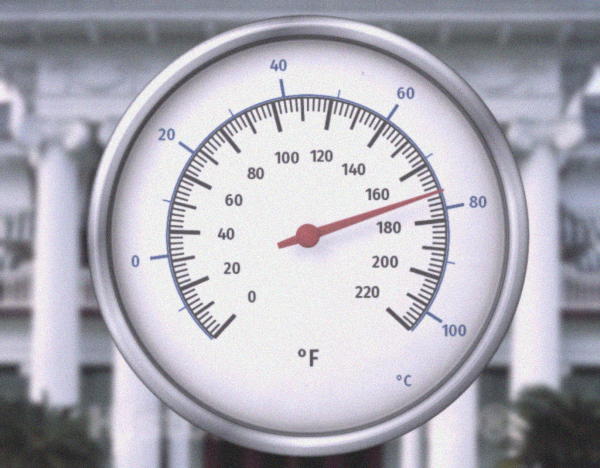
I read 170 °F
